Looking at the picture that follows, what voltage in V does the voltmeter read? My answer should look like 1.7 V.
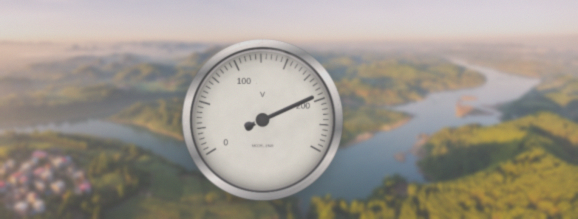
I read 195 V
